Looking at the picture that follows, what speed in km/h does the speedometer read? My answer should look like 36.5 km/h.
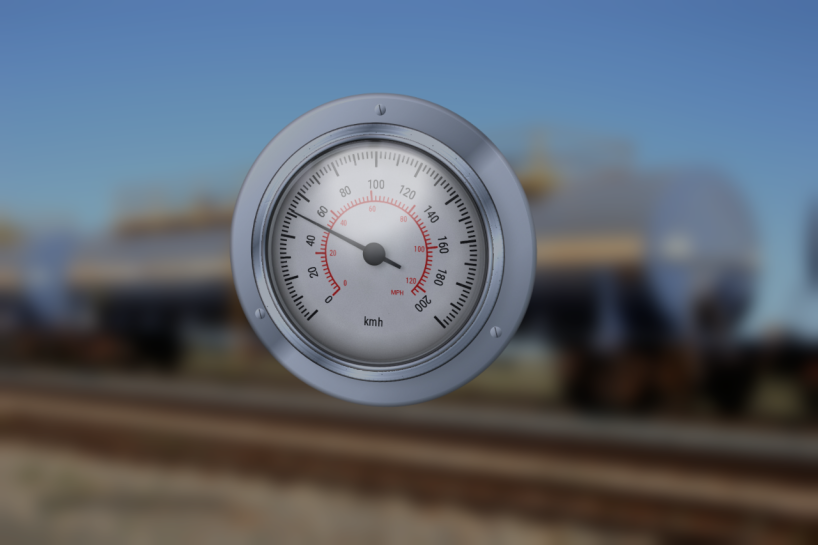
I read 52 km/h
